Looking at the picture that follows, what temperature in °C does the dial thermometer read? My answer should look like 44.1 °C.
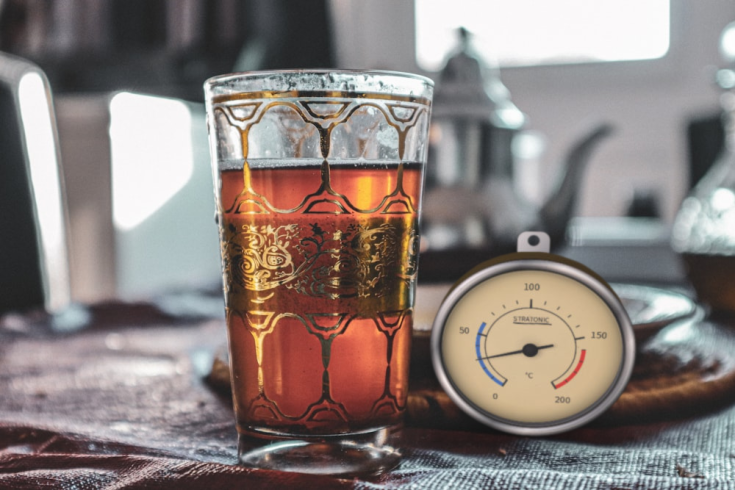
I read 30 °C
